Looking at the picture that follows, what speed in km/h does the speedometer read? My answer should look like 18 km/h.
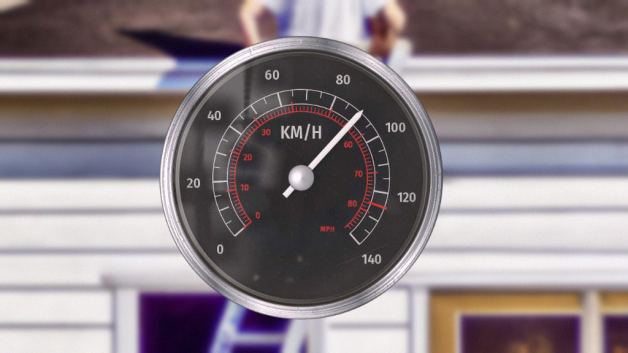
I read 90 km/h
